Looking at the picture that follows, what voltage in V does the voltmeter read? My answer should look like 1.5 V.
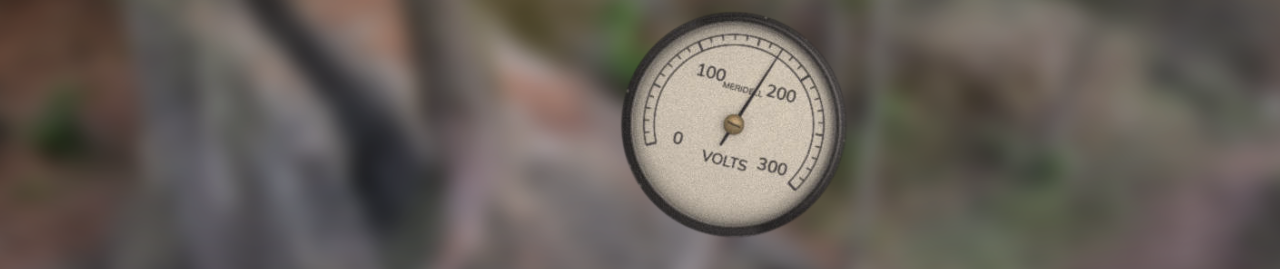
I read 170 V
